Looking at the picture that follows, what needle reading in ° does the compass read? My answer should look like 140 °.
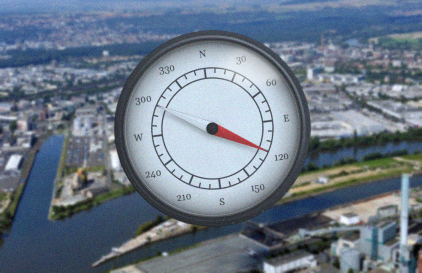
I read 120 °
